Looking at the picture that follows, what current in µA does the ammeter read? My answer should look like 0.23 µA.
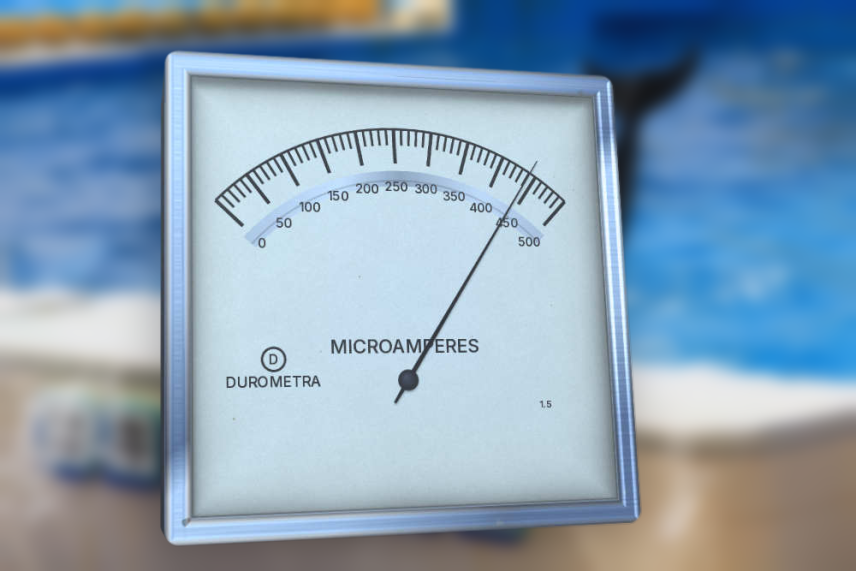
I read 440 µA
